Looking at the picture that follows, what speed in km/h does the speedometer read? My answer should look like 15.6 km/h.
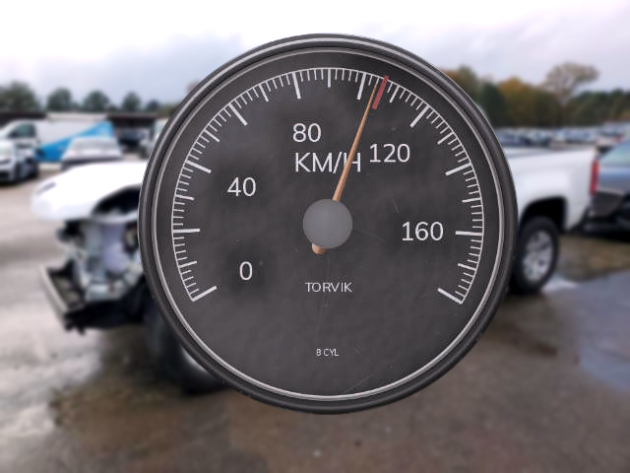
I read 104 km/h
